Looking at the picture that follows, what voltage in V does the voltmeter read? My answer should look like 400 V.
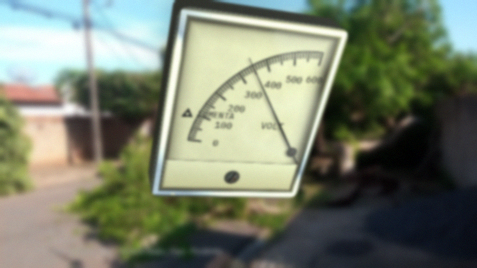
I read 350 V
